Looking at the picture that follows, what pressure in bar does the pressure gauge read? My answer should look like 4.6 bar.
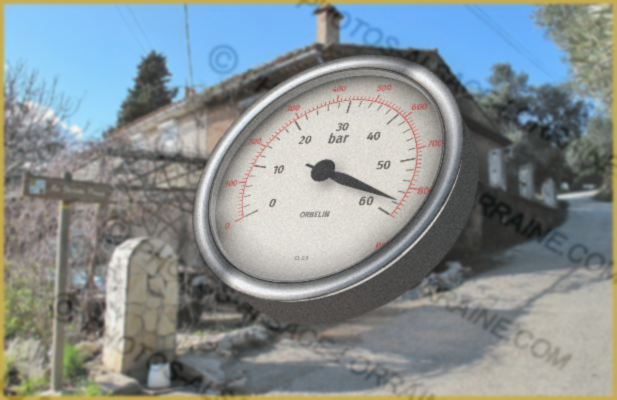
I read 58 bar
